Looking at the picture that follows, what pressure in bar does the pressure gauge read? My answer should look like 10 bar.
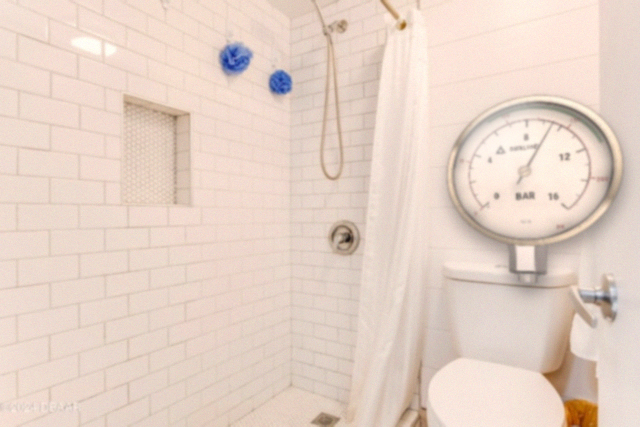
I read 9.5 bar
